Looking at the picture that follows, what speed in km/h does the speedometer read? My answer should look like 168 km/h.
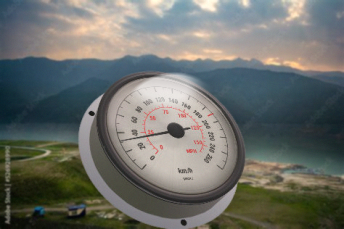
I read 30 km/h
